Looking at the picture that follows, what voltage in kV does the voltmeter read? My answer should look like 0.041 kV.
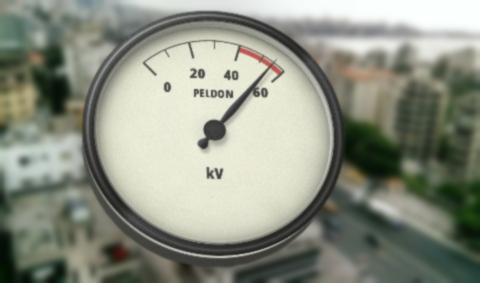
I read 55 kV
